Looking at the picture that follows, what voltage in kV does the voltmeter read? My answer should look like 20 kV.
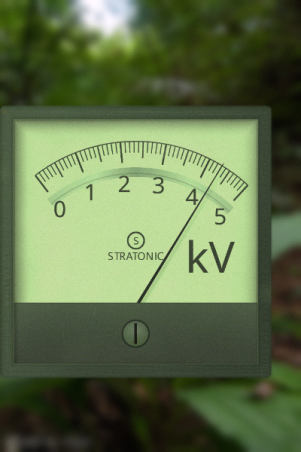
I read 4.3 kV
